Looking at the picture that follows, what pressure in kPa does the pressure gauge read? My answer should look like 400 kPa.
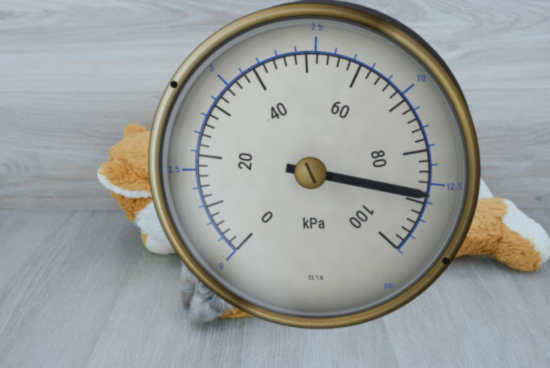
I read 88 kPa
